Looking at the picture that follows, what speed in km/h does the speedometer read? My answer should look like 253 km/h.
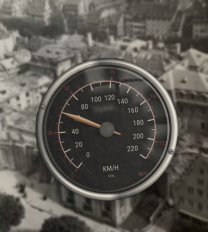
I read 60 km/h
